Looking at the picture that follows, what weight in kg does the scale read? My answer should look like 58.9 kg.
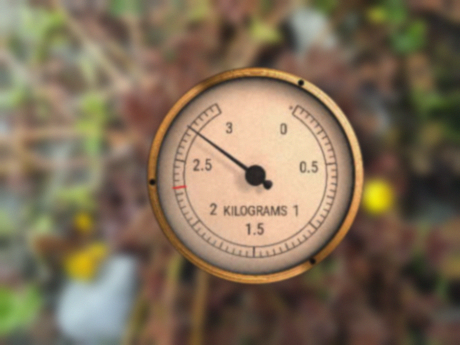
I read 2.75 kg
